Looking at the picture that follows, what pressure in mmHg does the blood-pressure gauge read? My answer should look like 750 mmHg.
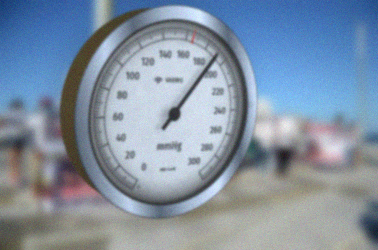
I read 190 mmHg
